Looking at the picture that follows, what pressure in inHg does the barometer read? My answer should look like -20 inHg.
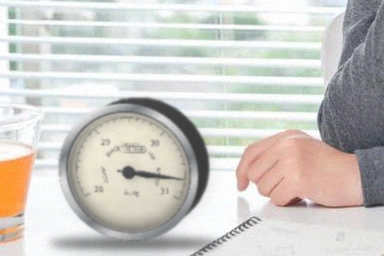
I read 30.7 inHg
